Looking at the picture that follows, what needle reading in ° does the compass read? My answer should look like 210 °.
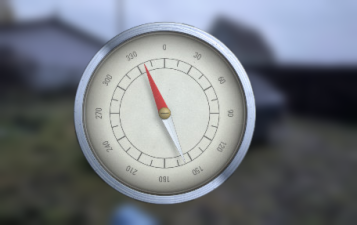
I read 337.5 °
